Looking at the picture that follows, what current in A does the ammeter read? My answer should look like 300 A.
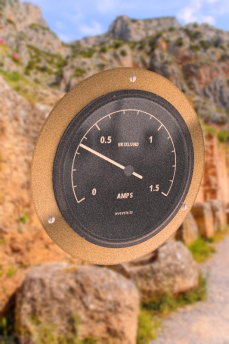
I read 0.35 A
